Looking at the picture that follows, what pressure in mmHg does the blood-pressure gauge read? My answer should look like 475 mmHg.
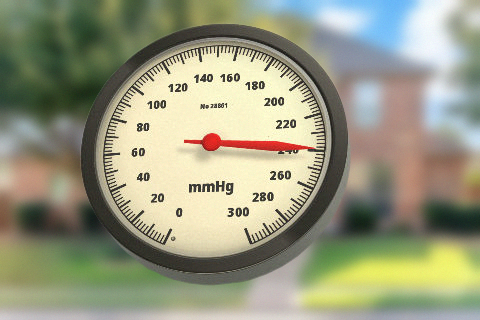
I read 240 mmHg
